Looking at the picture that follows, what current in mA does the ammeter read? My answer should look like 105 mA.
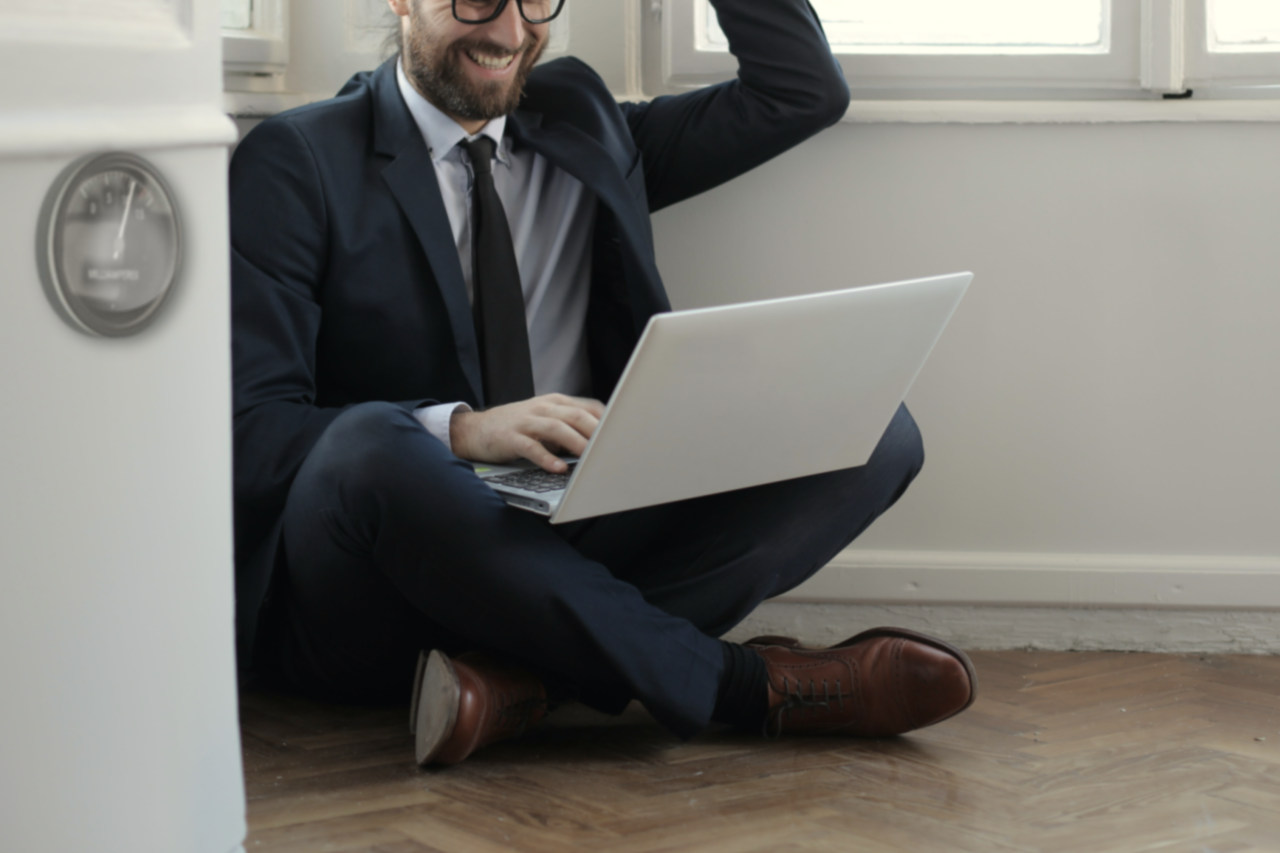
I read 10 mA
